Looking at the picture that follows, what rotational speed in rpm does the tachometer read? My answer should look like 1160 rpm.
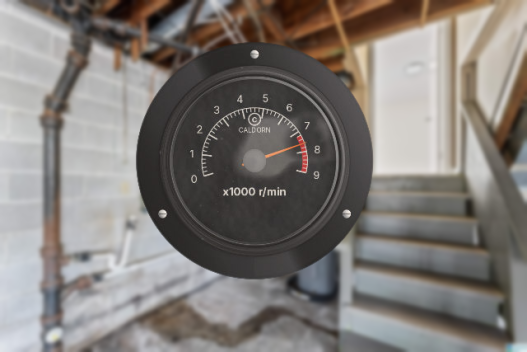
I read 7600 rpm
